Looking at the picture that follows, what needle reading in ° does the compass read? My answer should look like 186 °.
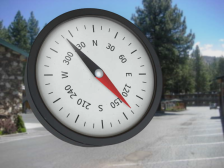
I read 140 °
